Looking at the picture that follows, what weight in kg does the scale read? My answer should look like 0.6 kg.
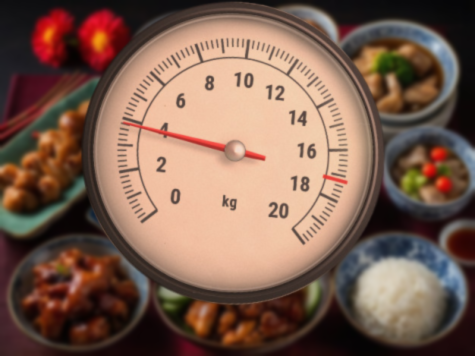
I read 3.8 kg
